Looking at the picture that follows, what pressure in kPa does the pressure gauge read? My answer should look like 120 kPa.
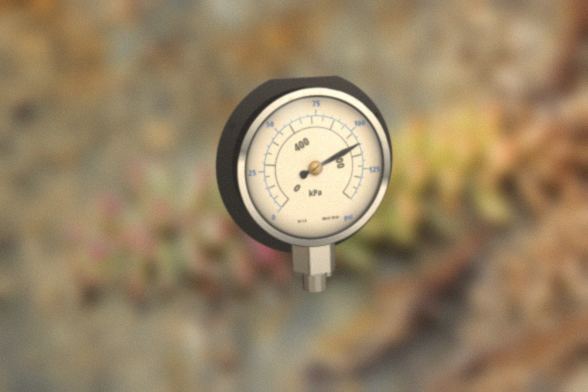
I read 750 kPa
